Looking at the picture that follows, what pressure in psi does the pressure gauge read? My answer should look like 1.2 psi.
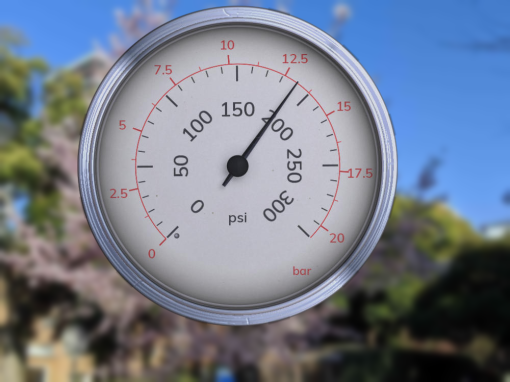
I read 190 psi
